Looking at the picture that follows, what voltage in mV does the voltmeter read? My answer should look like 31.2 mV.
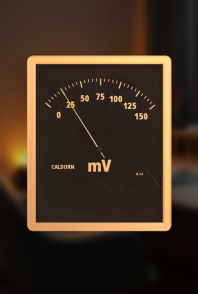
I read 25 mV
